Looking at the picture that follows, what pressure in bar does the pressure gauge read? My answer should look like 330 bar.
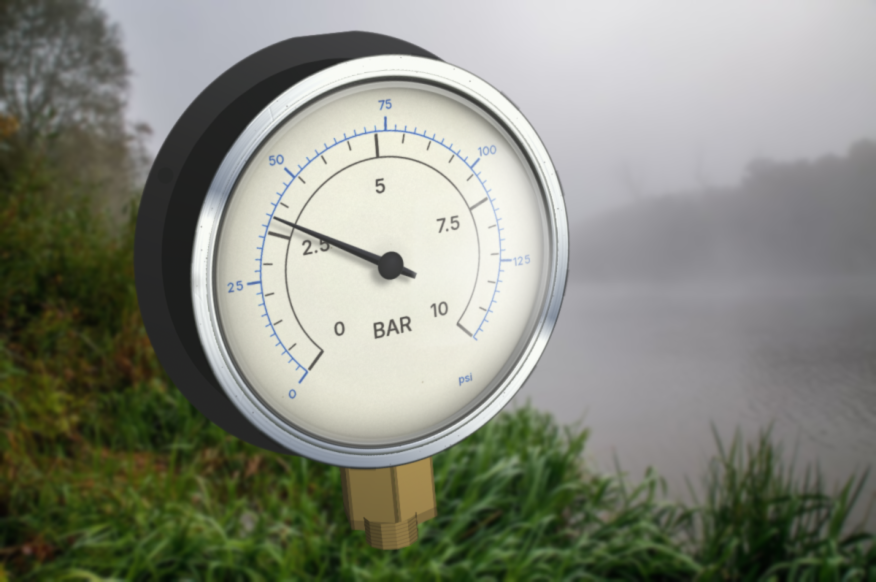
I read 2.75 bar
